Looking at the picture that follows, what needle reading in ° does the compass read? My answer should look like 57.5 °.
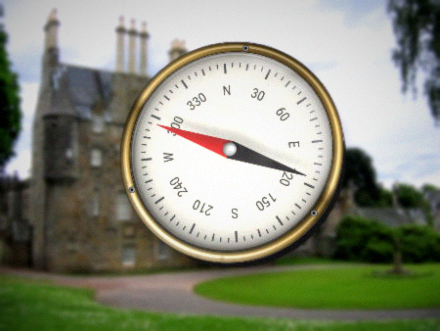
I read 295 °
